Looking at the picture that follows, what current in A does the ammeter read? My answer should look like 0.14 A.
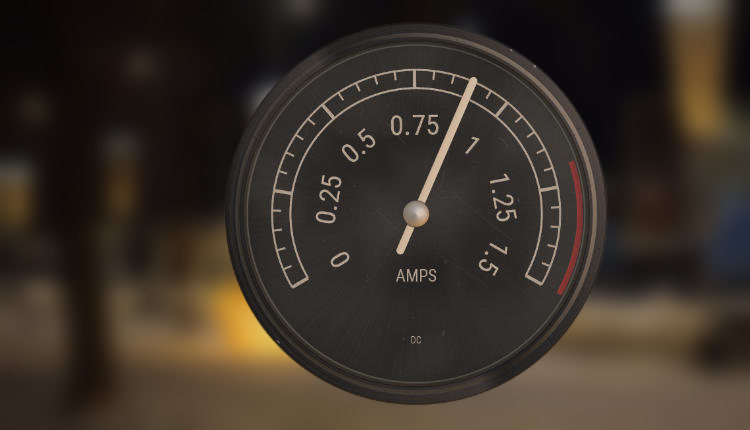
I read 0.9 A
